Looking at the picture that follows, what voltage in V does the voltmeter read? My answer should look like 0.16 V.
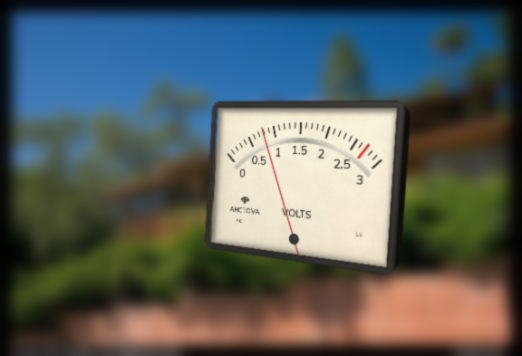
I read 0.8 V
